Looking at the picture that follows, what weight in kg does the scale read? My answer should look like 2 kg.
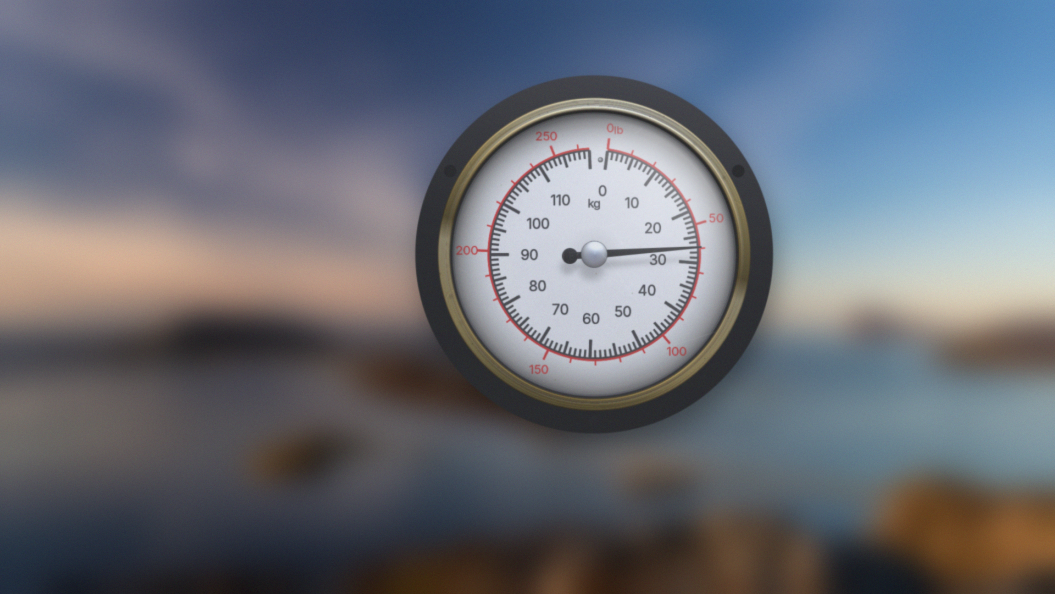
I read 27 kg
